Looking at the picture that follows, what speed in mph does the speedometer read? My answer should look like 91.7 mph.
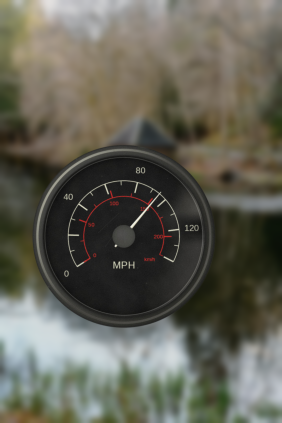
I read 95 mph
